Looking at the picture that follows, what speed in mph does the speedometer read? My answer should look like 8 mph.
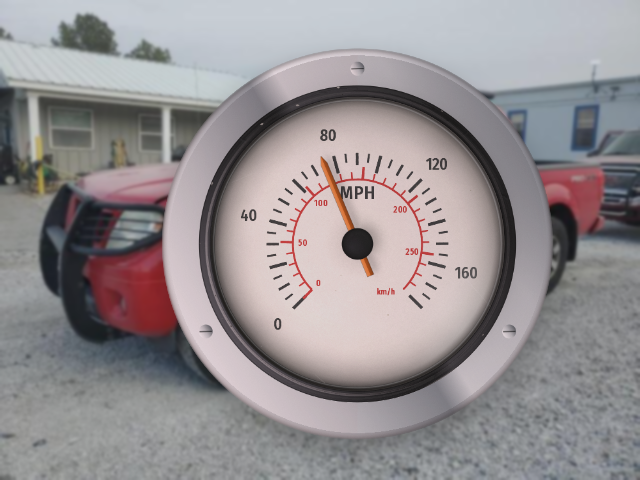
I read 75 mph
